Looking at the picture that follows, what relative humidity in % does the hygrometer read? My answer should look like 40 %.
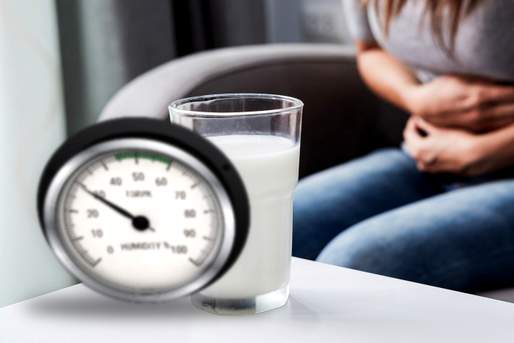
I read 30 %
